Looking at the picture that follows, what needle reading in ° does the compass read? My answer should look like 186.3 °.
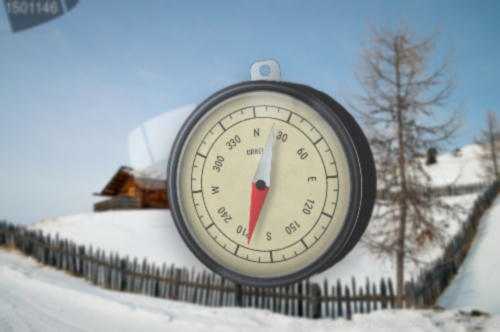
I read 200 °
